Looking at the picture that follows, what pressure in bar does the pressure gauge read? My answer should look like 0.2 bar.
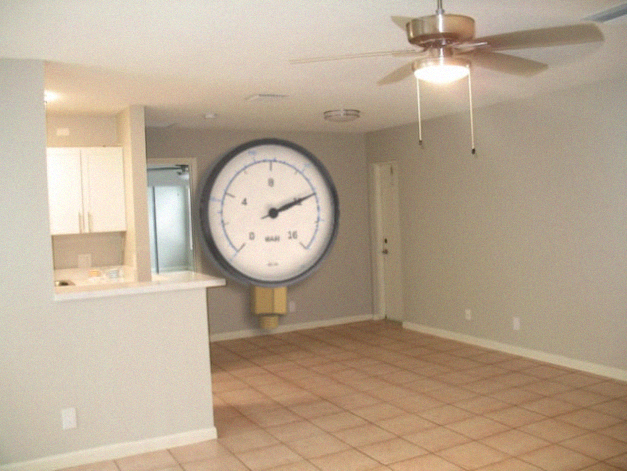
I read 12 bar
